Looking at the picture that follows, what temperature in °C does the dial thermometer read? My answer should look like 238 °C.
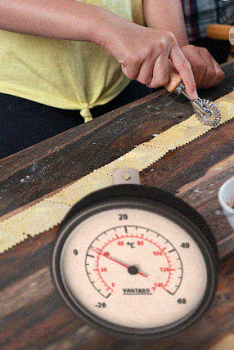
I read 4 °C
